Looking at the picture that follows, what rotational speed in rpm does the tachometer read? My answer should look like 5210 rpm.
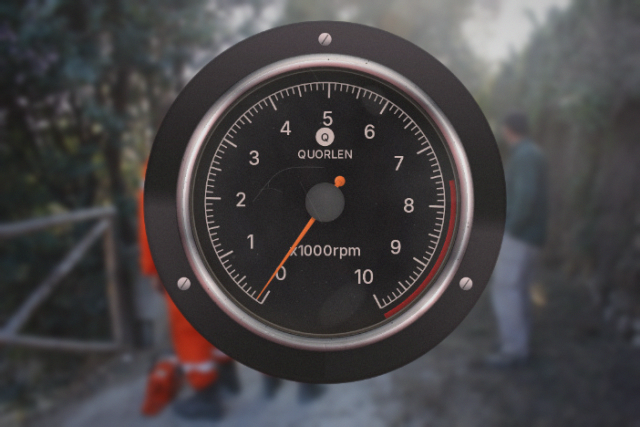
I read 100 rpm
